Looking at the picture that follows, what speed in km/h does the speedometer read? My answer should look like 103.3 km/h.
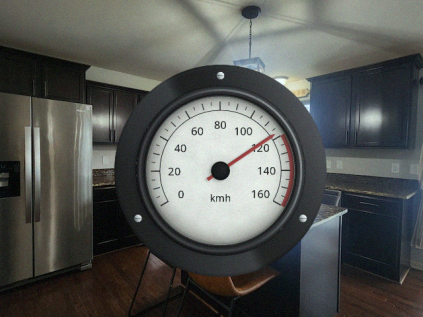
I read 117.5 km/h
